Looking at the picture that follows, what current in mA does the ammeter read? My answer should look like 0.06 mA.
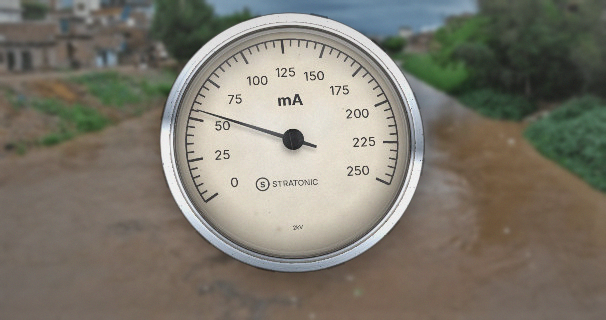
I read 55 mA
